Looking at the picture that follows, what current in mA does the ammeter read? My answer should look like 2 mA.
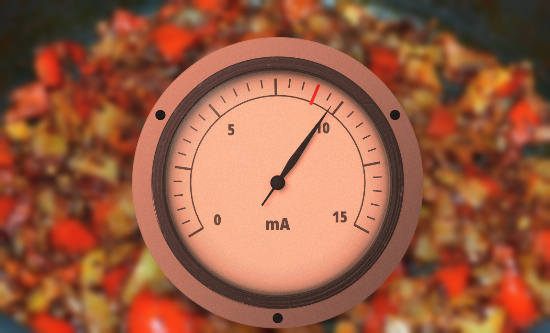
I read 9.75 mA
